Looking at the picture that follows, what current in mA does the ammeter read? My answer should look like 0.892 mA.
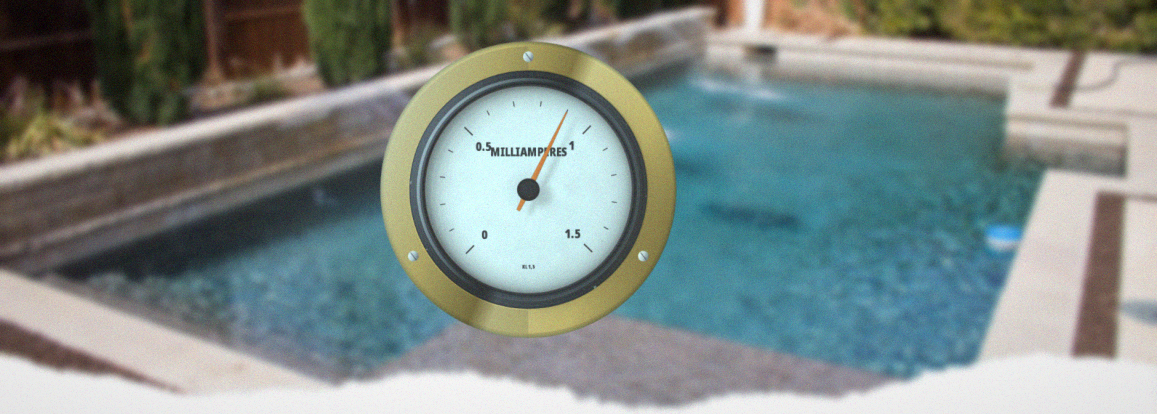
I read 0.9 mA
